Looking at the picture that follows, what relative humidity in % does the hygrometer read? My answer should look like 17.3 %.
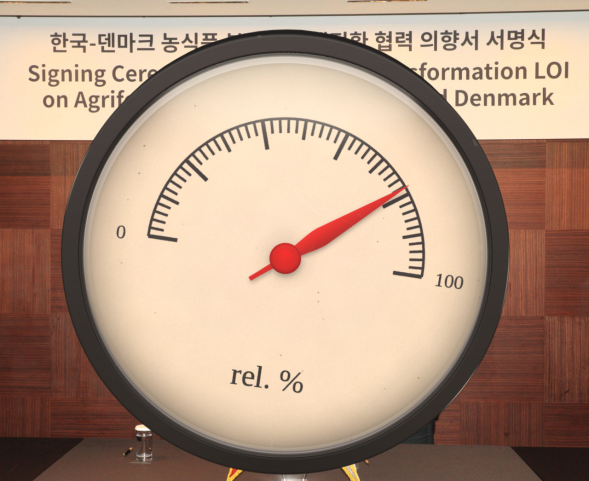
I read 78 %
